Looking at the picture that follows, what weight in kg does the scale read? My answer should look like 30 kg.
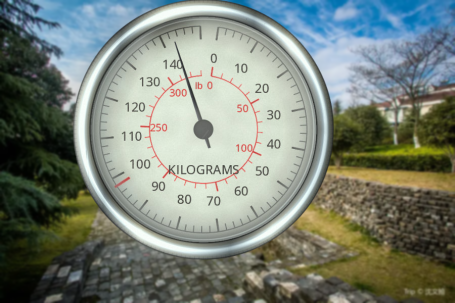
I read 143 kg
